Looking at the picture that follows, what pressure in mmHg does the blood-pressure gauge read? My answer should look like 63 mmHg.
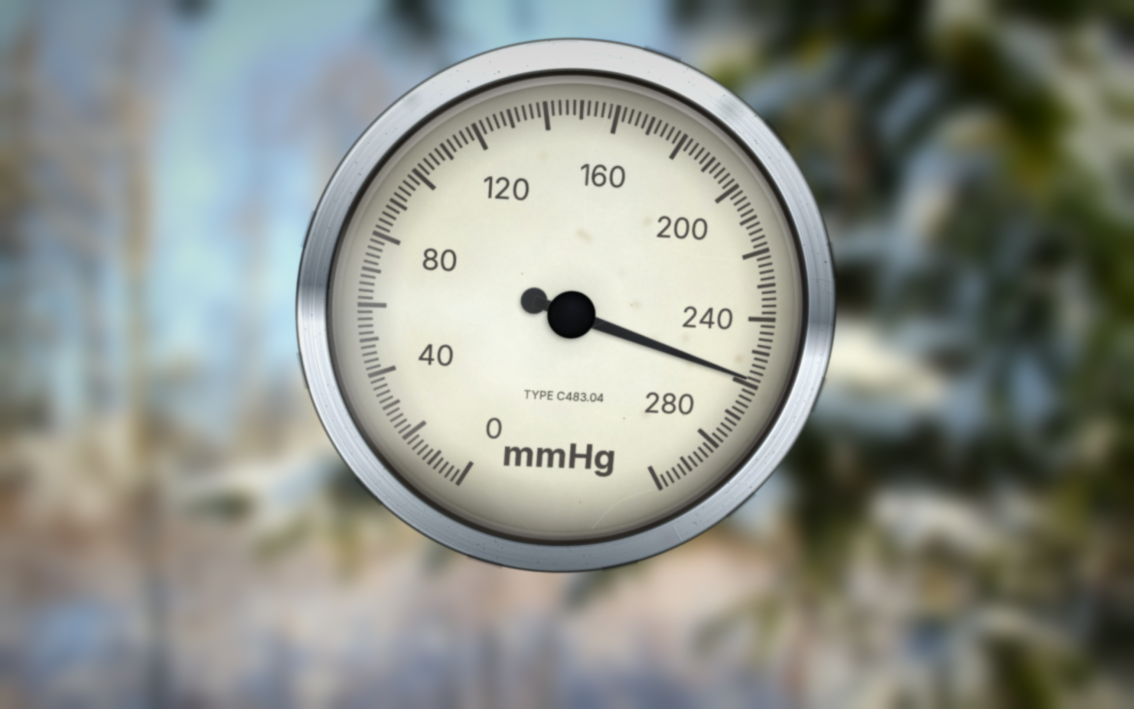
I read 258 mmHg
